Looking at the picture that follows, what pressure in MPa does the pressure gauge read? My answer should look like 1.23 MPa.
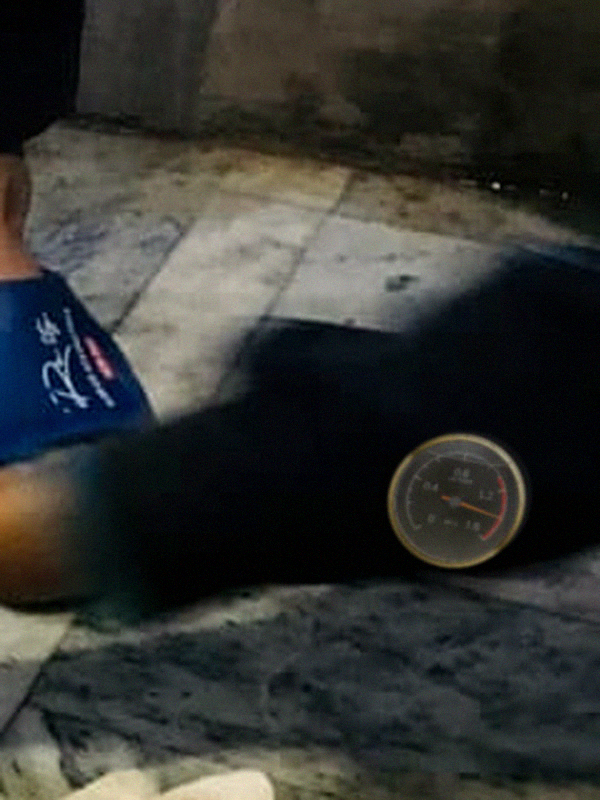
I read 1.4 MPa
